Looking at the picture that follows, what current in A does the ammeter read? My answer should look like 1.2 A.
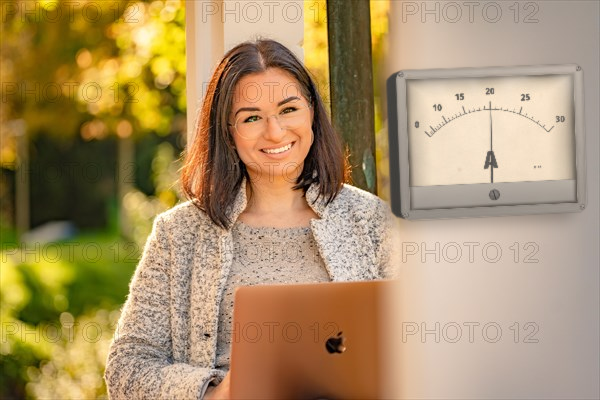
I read 20 A
